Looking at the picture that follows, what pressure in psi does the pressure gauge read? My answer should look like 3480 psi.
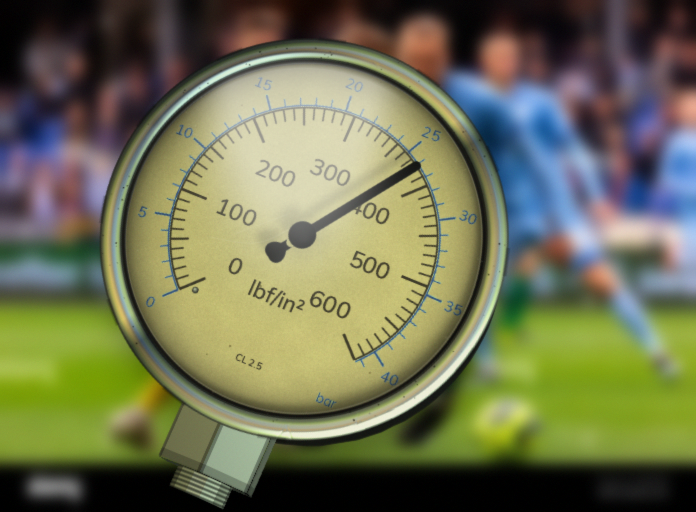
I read 380 psi
